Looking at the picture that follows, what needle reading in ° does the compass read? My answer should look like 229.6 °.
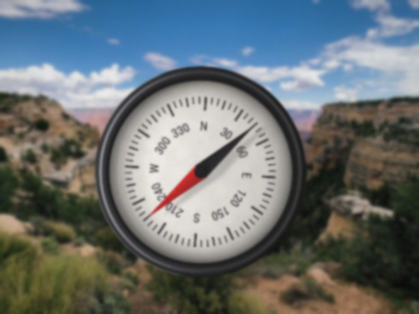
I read 225 °
